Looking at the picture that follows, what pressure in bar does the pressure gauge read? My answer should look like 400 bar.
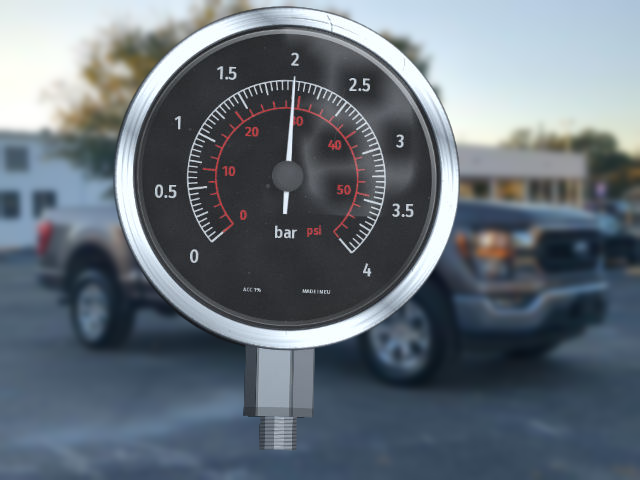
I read 2 bar
